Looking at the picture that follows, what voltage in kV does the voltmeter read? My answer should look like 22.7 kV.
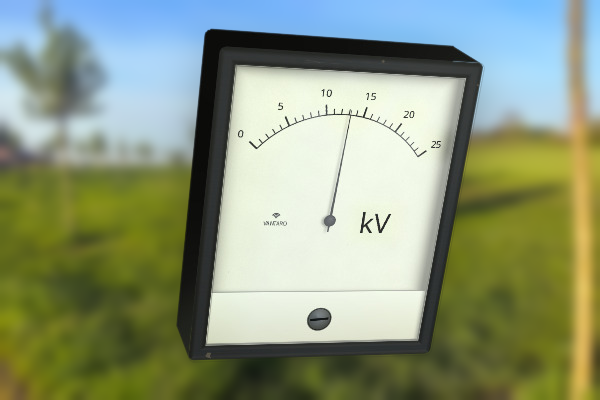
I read 13 kV
